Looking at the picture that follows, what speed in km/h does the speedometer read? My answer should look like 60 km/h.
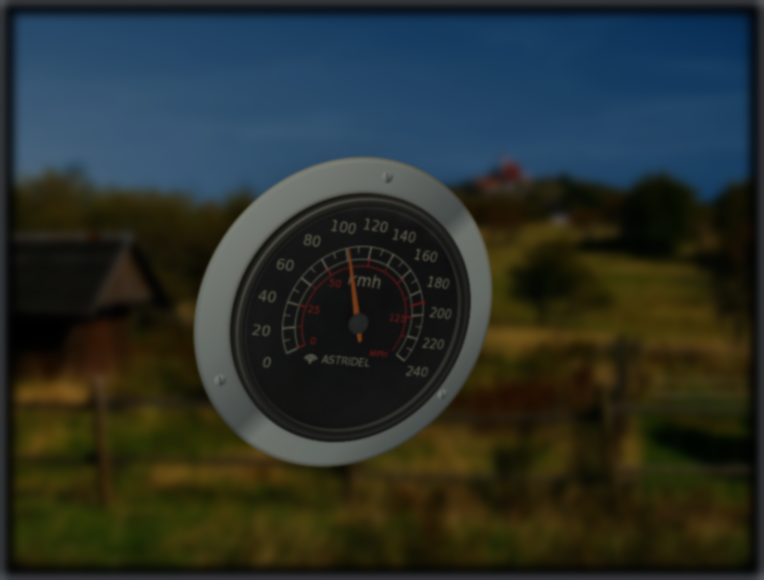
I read 100 km/h
